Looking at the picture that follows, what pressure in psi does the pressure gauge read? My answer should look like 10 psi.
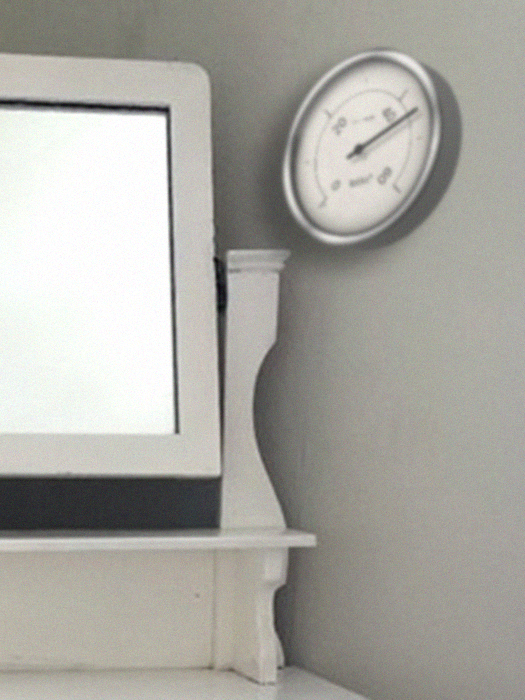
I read 45 psi
